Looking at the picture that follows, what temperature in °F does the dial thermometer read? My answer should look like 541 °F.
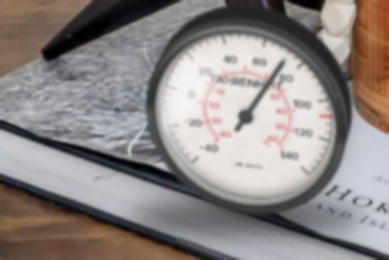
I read 72 °F
